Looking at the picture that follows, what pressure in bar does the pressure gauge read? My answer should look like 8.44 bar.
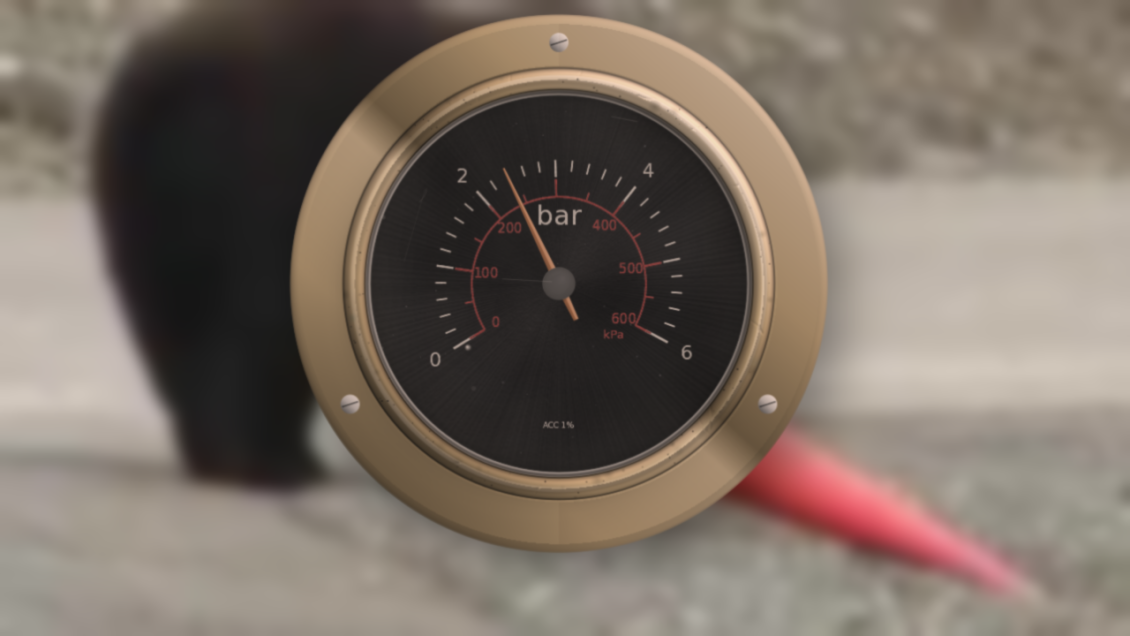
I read 2.4 bar
